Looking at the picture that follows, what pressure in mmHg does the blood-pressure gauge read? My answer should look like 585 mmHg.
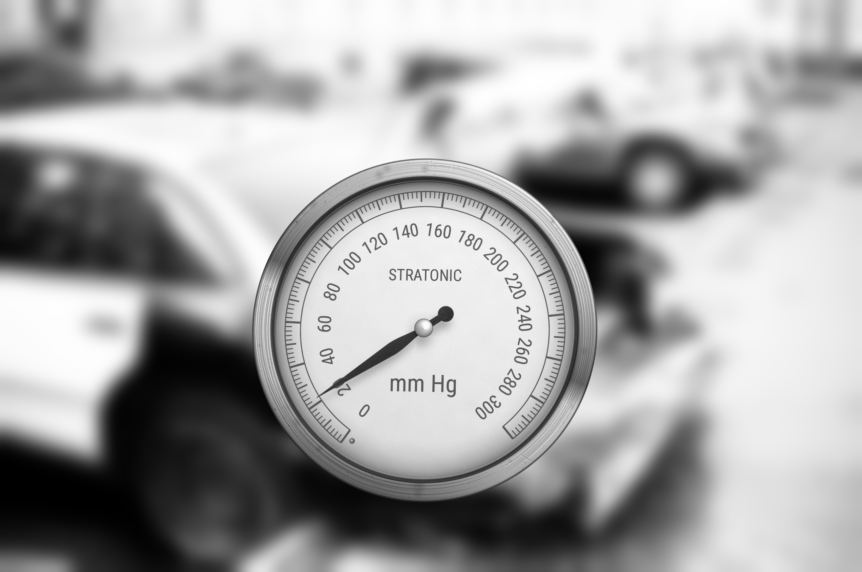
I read 22 mmHg
